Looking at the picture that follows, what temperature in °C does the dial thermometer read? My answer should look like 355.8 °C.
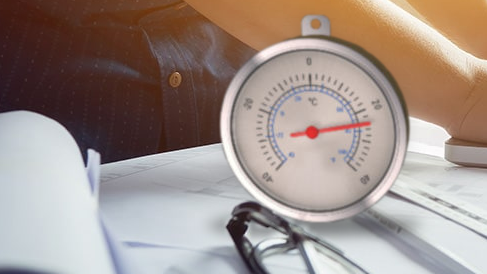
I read 24 °C
